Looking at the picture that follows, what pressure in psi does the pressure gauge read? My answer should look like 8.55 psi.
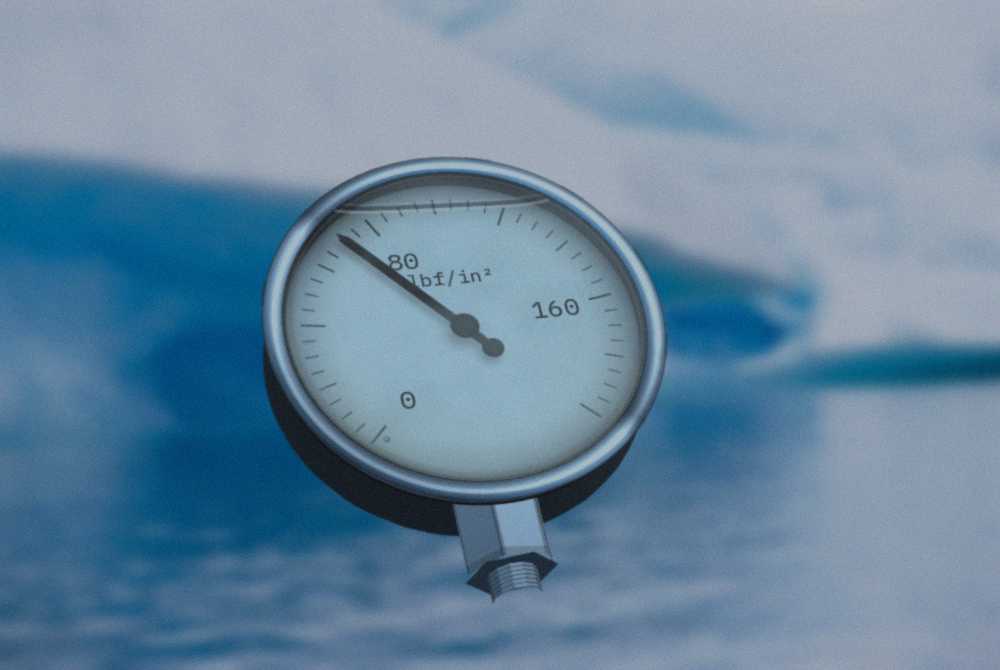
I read 70 psi
